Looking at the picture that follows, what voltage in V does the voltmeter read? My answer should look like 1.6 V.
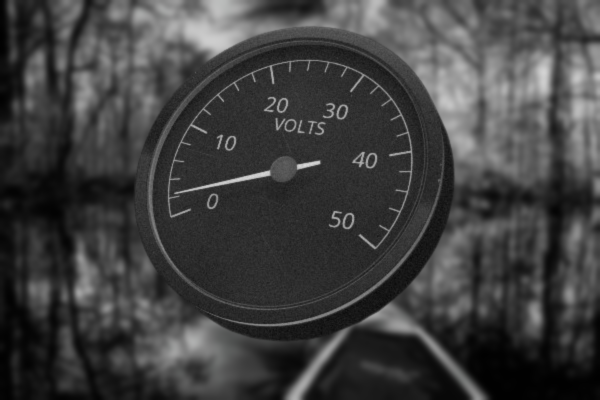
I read 2 V
